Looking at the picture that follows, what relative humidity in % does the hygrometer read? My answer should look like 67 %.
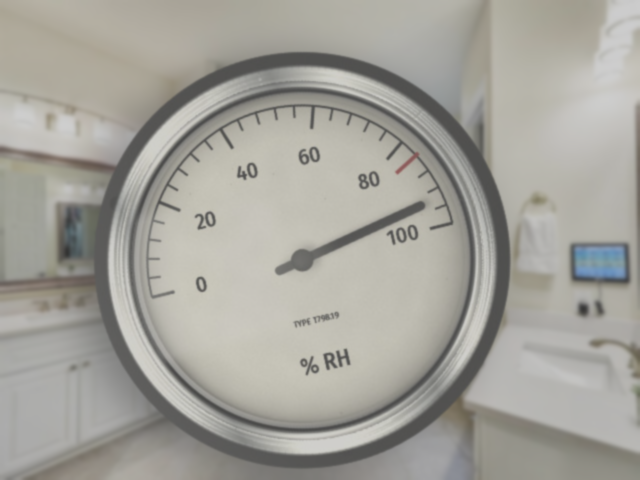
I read 94 %
